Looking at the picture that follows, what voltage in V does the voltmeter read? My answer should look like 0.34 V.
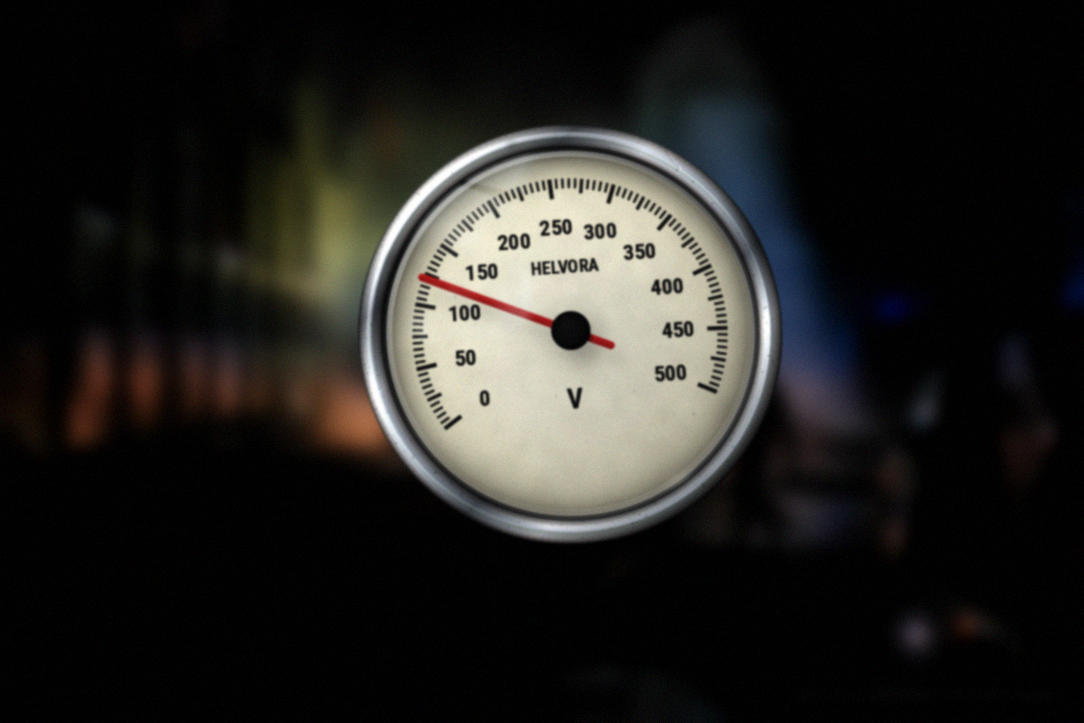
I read 120 V
